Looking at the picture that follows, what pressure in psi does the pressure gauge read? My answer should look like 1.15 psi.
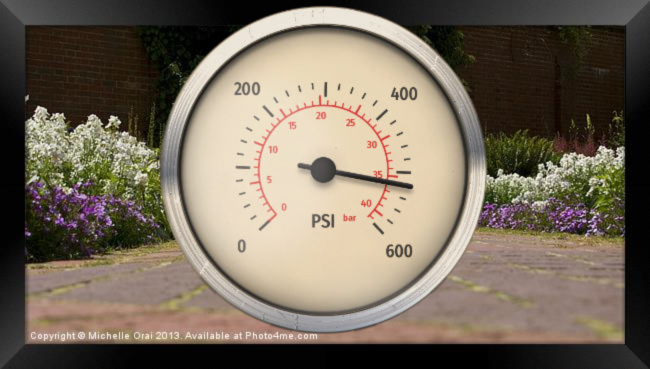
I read 520 psi
